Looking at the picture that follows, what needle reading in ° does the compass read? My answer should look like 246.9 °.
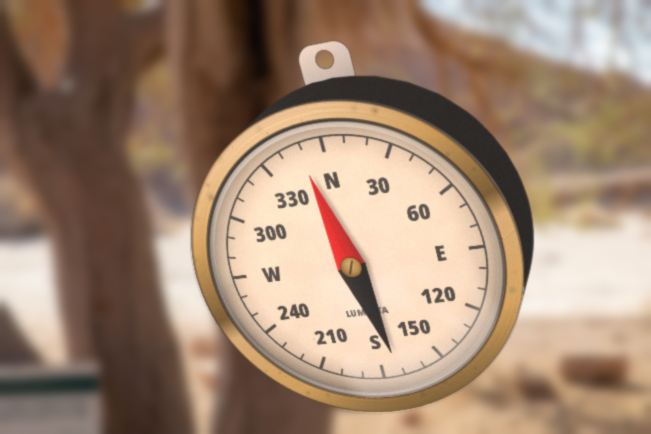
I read 350 °
